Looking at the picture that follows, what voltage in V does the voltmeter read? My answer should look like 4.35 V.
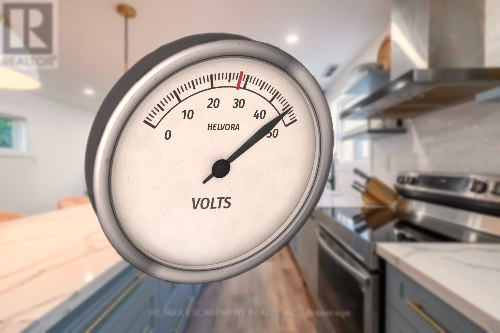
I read 45 V
